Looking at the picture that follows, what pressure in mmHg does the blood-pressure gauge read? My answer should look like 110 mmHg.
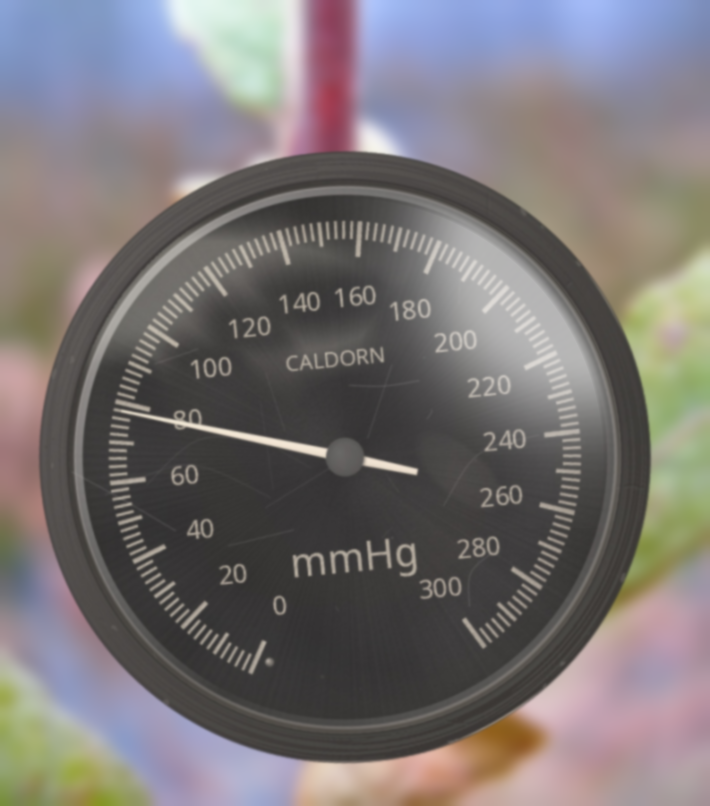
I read 78 mmHg
